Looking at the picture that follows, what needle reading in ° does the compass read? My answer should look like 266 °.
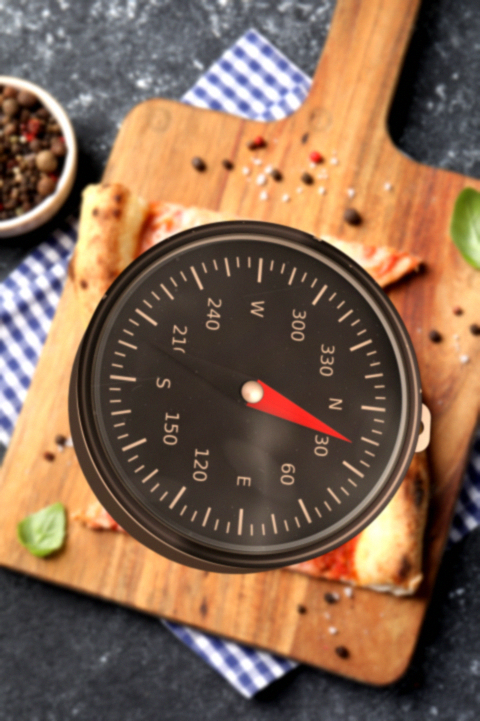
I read 20 °
